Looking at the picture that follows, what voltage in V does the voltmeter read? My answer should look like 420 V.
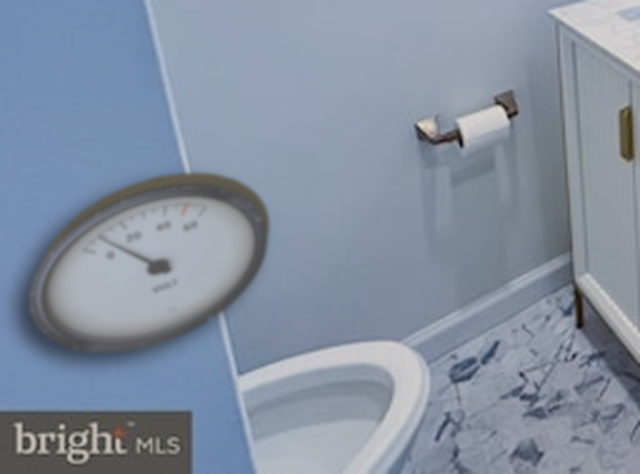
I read 10 V
